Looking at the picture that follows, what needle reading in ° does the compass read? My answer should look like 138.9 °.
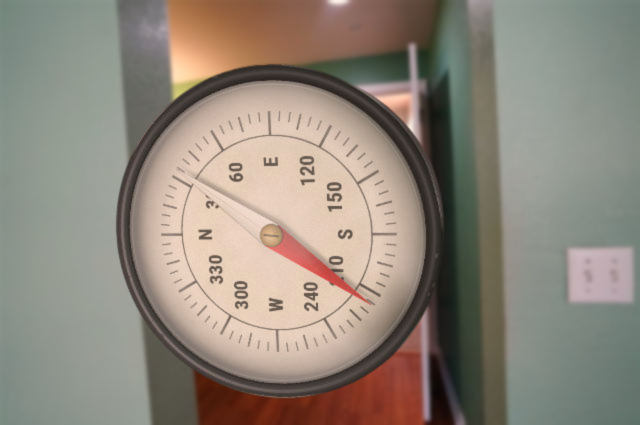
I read 215 °
